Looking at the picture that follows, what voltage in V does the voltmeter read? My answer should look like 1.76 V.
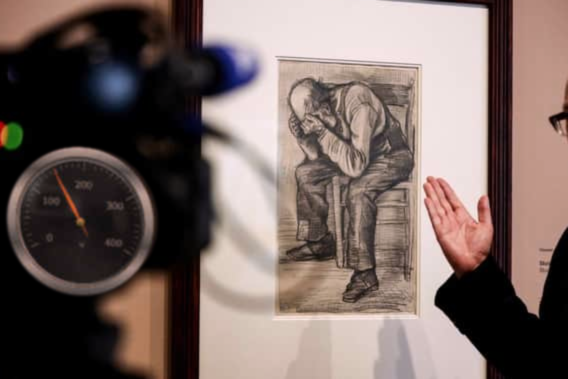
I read 150 V
